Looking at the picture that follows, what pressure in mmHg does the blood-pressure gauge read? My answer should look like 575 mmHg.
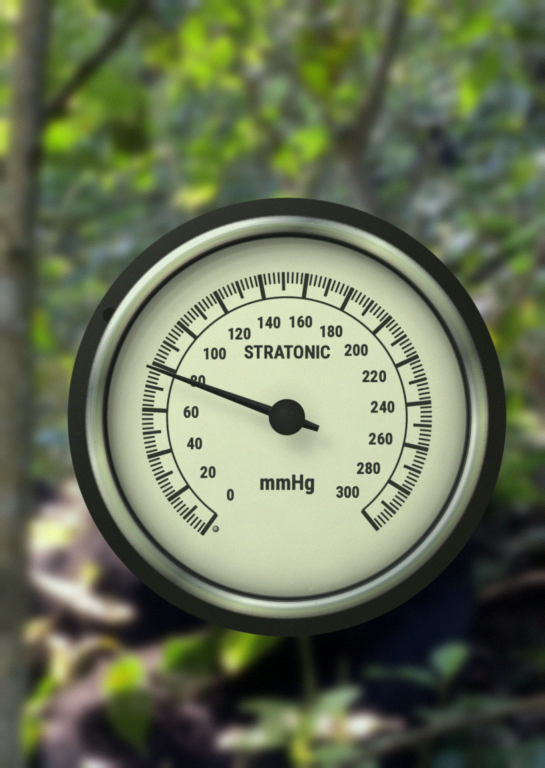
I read 78 mmHg
